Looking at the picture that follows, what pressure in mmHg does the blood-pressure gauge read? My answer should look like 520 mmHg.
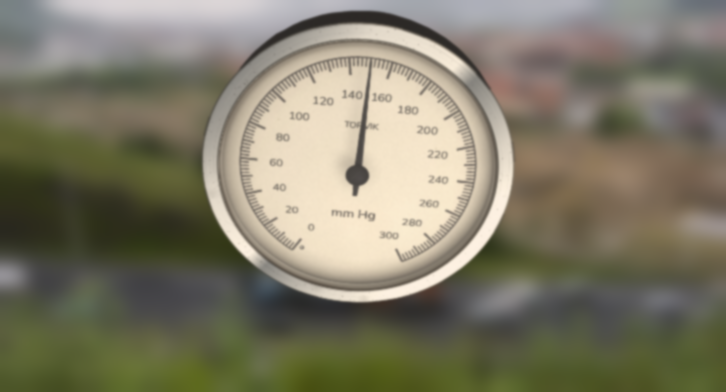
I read 150 mmHg
